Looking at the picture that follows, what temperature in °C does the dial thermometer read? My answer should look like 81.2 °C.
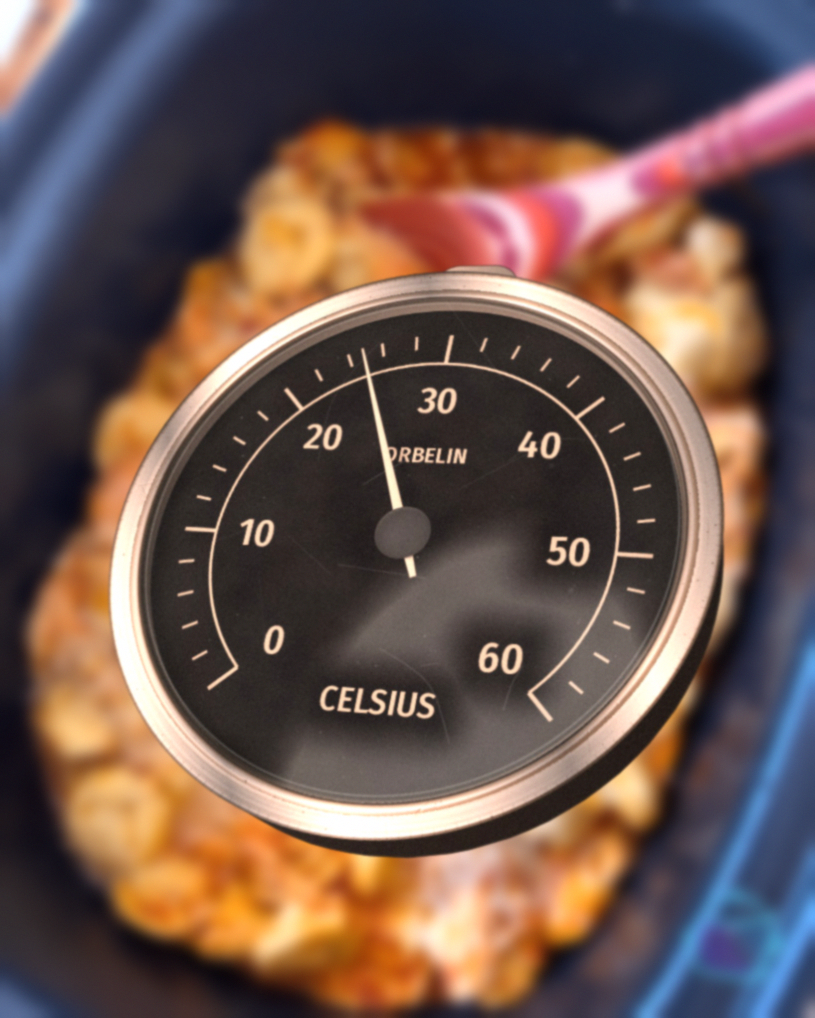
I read 25 °C
